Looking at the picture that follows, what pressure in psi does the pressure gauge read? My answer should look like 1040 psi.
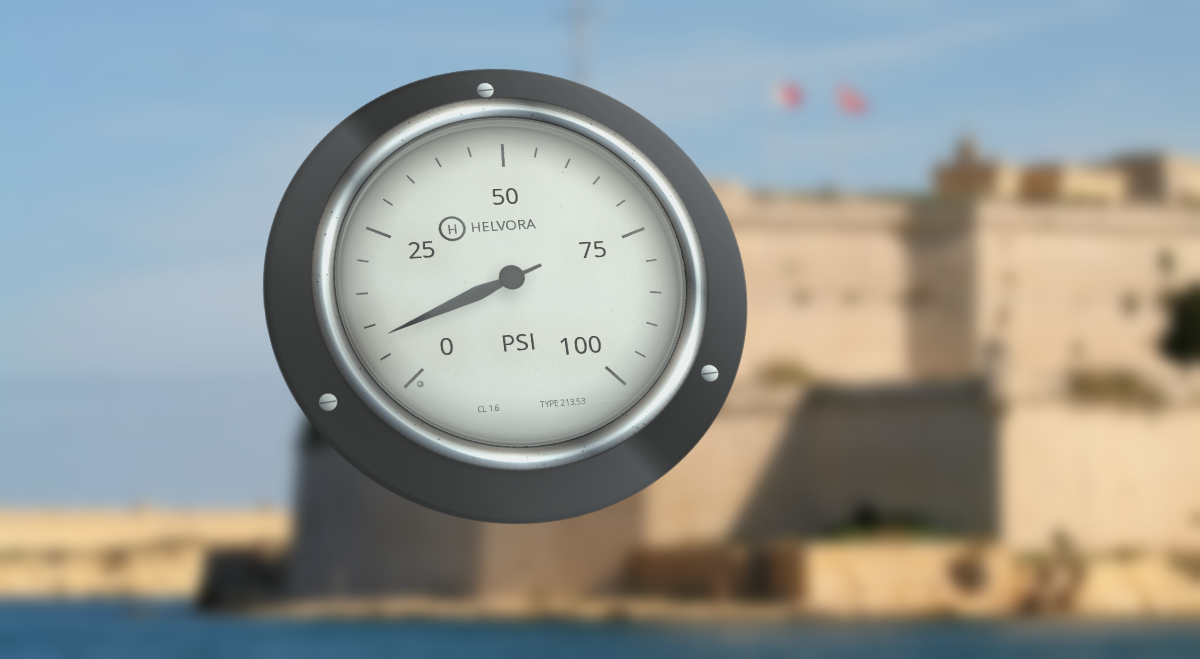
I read 7.5 psi
